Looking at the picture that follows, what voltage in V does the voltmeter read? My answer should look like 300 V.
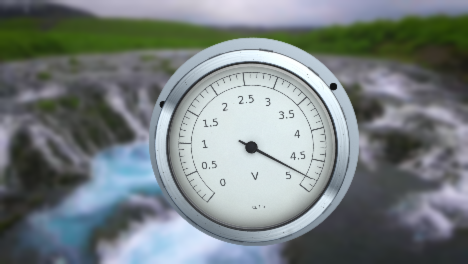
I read 4.8 V
